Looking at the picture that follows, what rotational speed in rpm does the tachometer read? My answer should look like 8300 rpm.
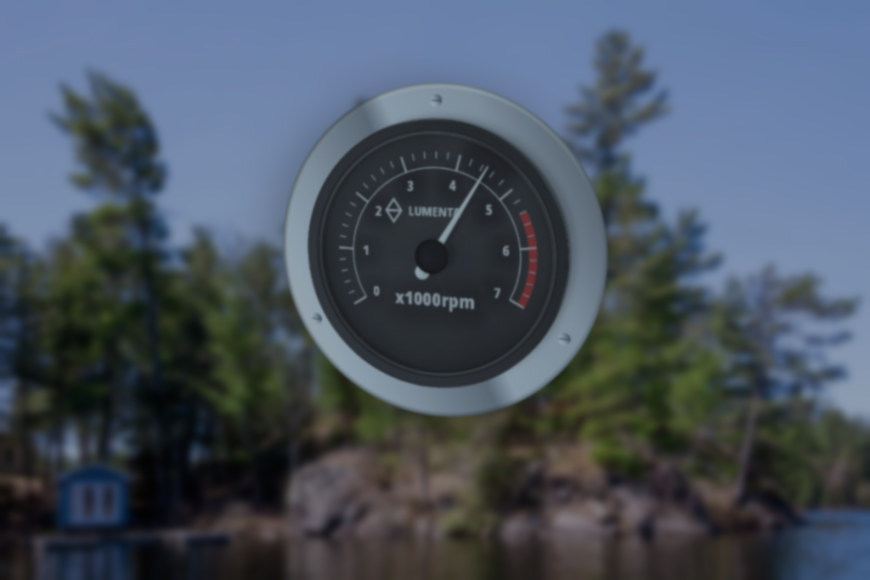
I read 4500 rpm
